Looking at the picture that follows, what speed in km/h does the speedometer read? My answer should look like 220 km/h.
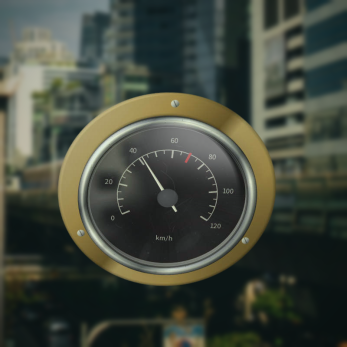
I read 42.5 km/h
